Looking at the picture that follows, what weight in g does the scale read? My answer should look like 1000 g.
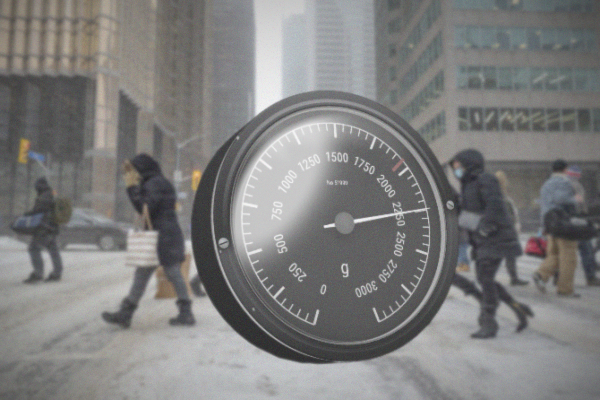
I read 2250 g
